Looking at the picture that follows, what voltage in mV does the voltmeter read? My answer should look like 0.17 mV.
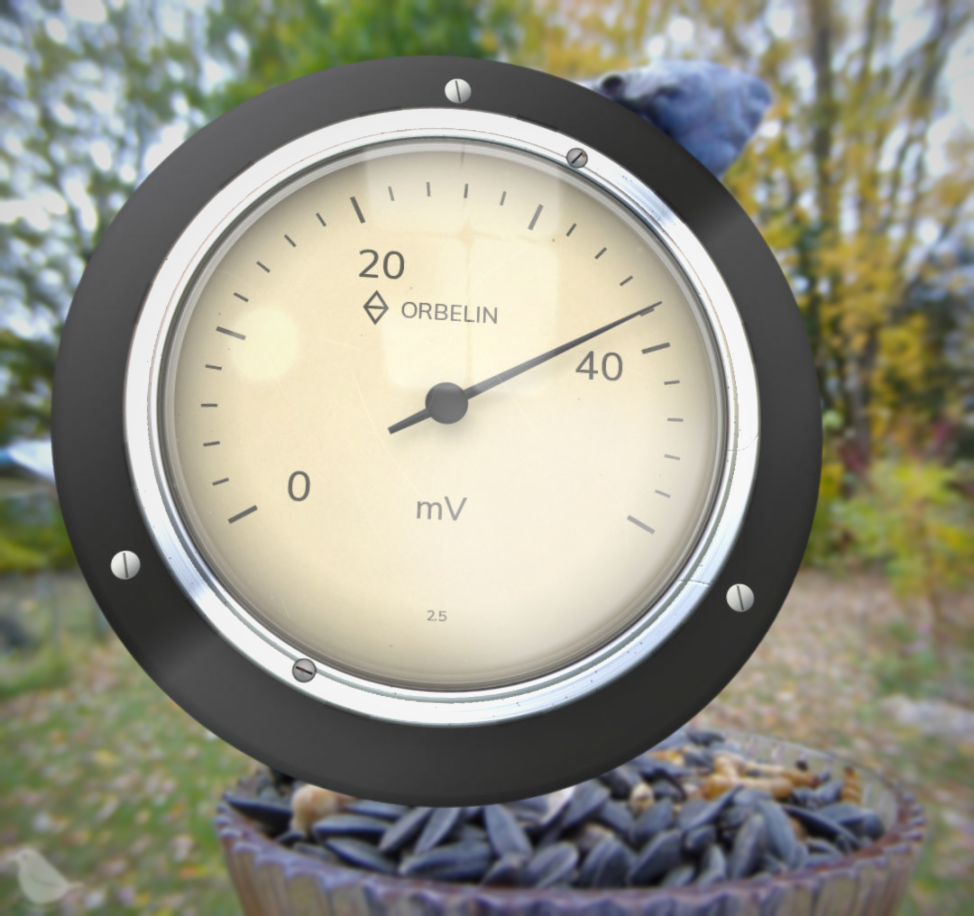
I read 38 mV
